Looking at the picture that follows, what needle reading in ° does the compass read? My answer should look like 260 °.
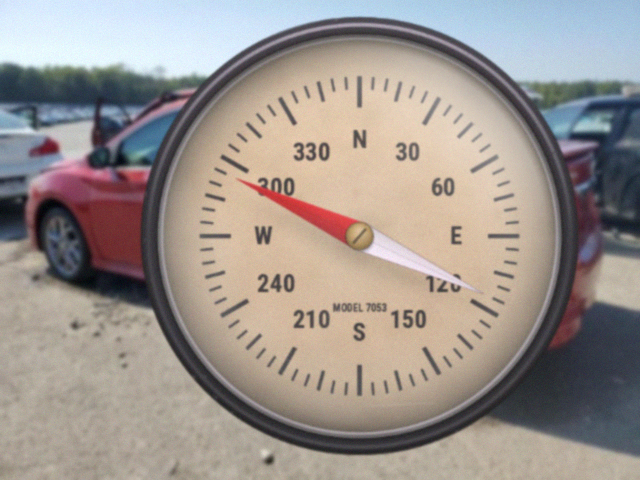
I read 295 °
